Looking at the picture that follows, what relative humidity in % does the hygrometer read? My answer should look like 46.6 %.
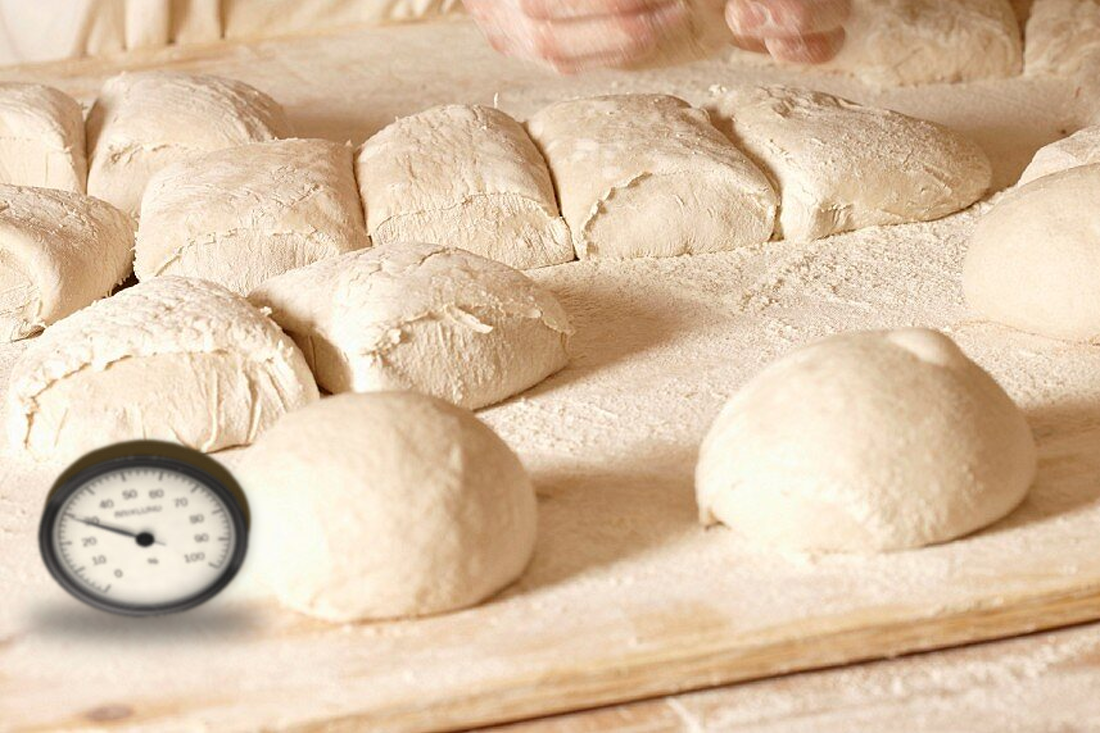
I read 30 %
